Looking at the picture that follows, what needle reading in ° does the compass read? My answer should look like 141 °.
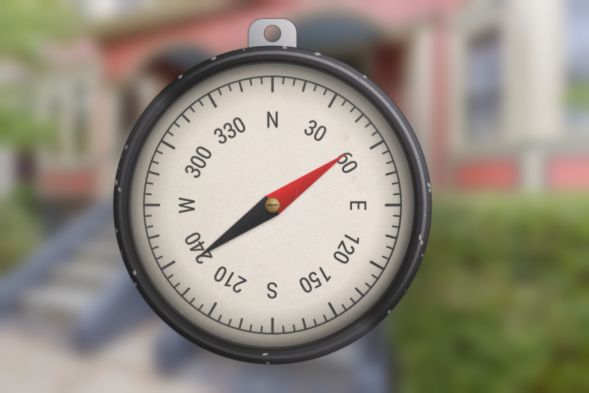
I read 55 °
